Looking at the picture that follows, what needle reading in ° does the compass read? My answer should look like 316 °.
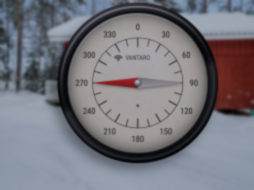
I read 270 °
